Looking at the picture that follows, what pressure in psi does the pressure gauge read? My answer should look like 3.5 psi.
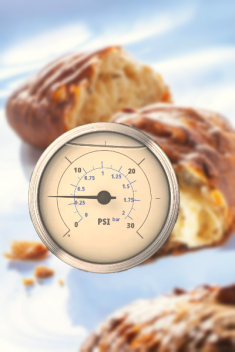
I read 5 psi
